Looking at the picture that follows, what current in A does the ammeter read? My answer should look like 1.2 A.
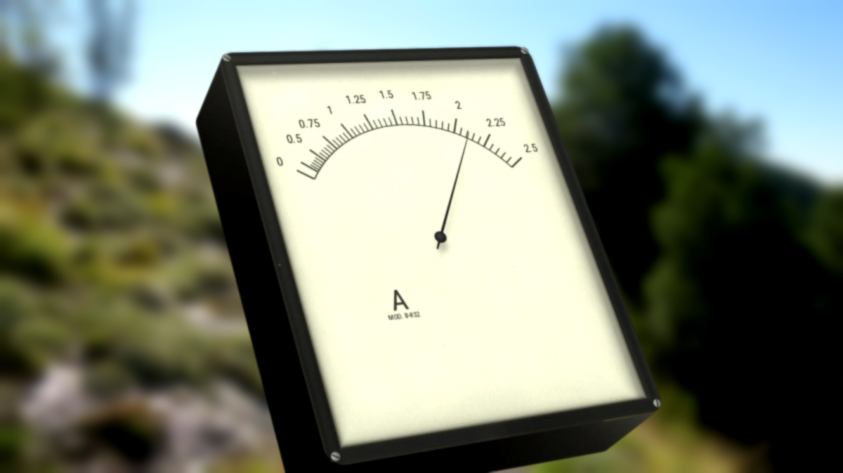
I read 2.1 A
